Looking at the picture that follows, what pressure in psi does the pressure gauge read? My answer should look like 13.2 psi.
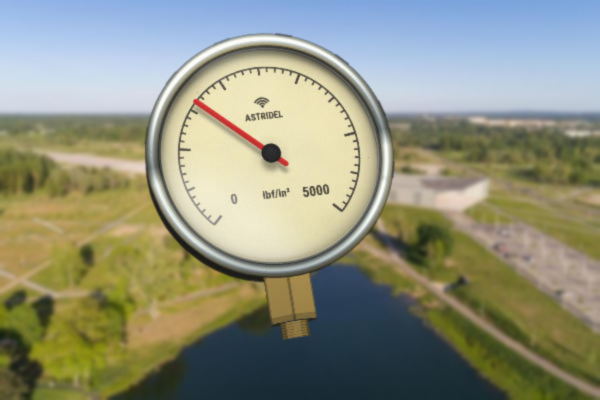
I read 1600 psi
